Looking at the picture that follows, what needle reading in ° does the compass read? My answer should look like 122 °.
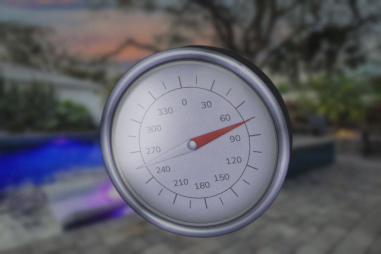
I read 75 °
